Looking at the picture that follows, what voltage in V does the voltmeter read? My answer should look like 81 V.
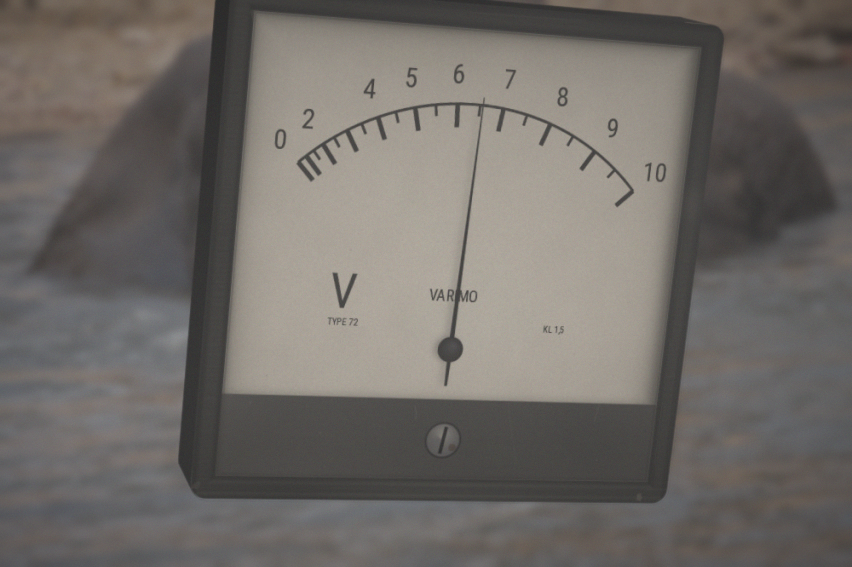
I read 6.5 V
